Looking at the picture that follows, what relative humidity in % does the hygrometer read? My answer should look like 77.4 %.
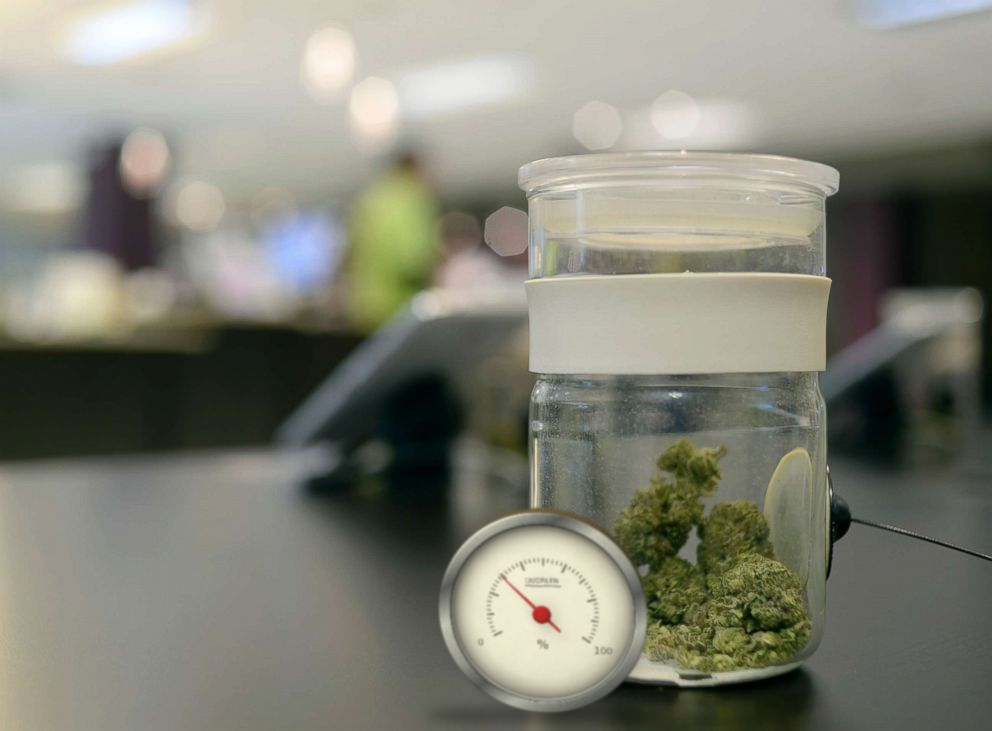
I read 30 %
